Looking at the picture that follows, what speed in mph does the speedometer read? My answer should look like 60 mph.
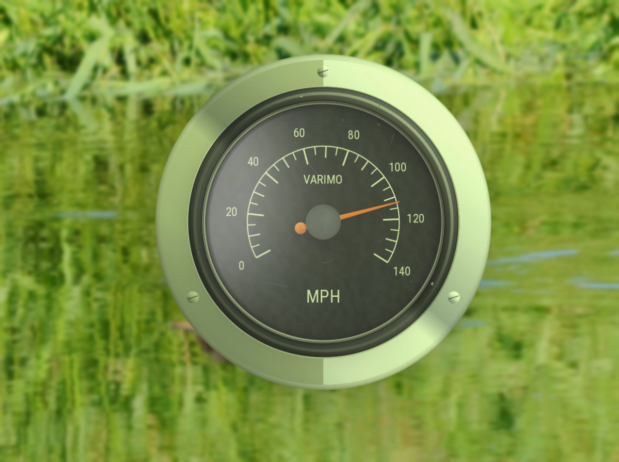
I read 112.5 mph
